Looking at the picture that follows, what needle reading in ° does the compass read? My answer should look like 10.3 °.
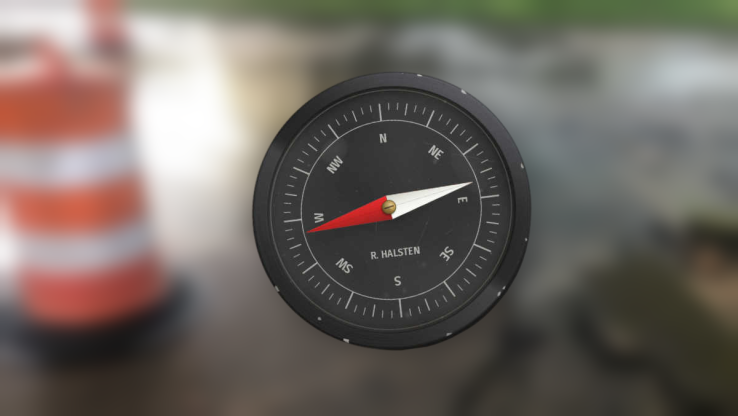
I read 260 °
